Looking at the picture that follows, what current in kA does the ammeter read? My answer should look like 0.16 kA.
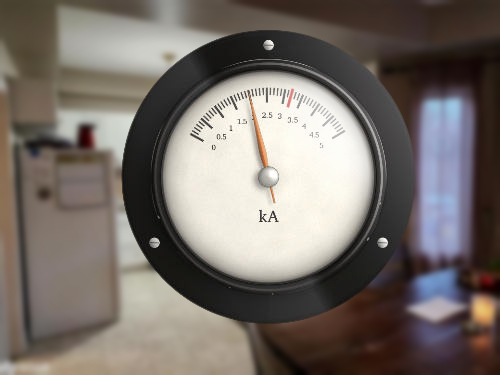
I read 2 kA
